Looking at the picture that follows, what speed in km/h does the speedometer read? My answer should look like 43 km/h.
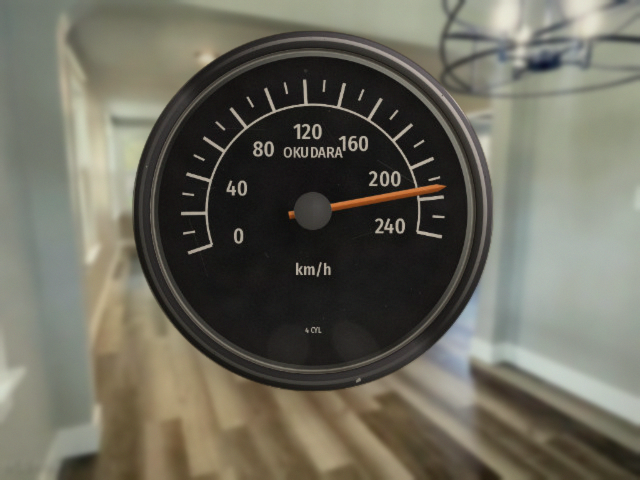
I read 215 km/h
